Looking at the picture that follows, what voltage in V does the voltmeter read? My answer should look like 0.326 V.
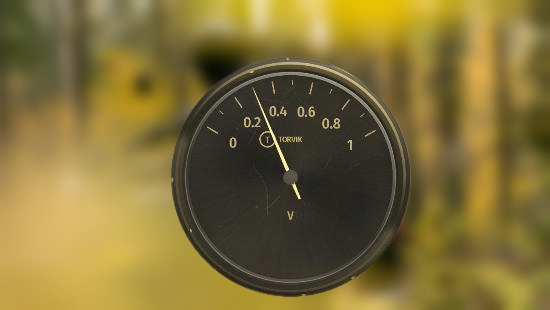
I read 0.3 V
